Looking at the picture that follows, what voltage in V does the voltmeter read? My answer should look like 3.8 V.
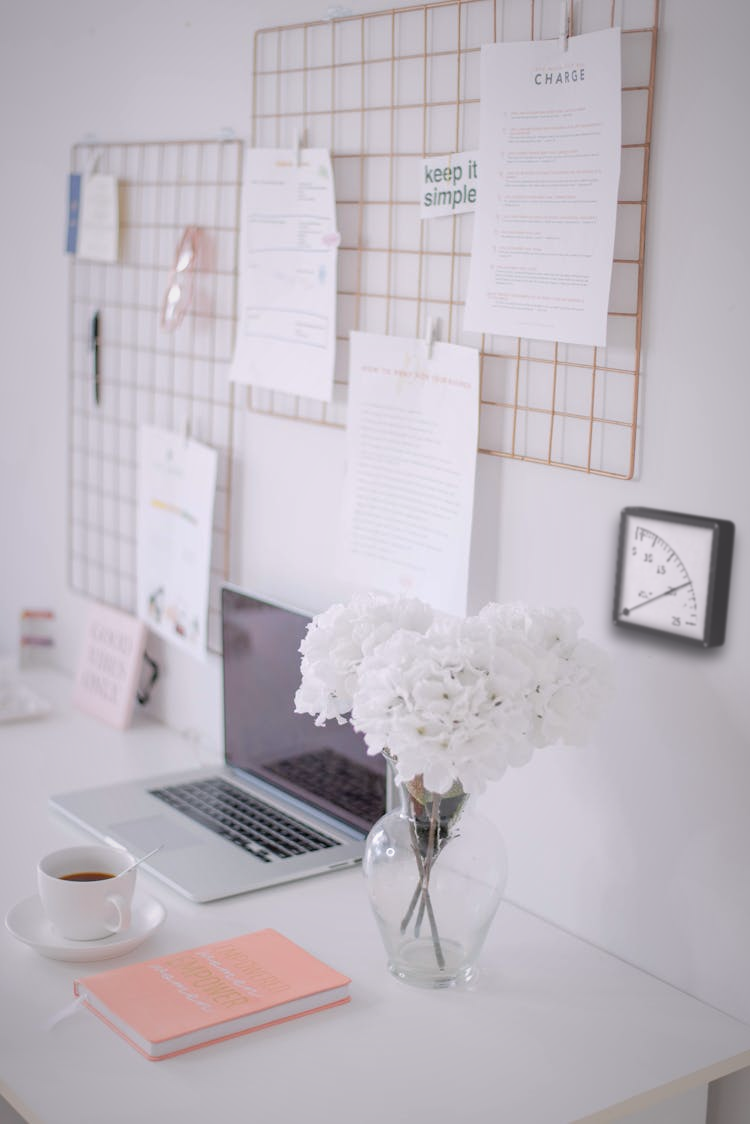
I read 20 V
